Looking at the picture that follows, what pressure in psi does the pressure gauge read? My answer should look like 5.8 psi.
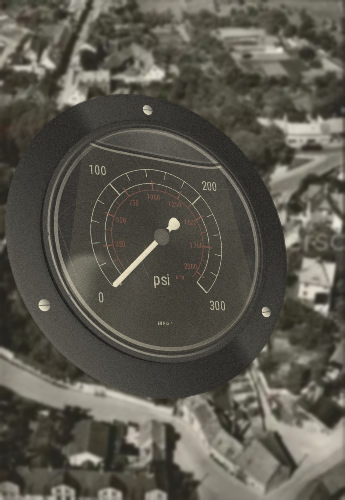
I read 0 psi
